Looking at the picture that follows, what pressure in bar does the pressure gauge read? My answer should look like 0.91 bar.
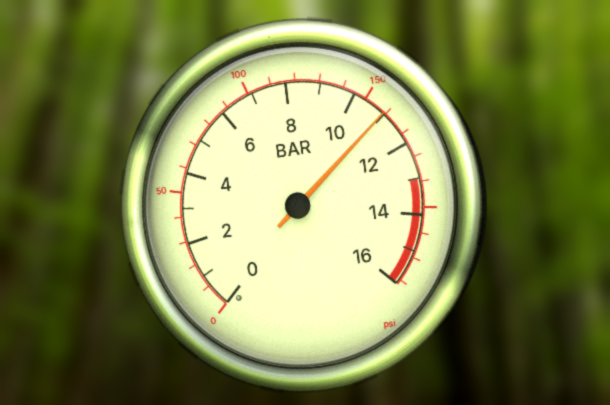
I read 11 bar
